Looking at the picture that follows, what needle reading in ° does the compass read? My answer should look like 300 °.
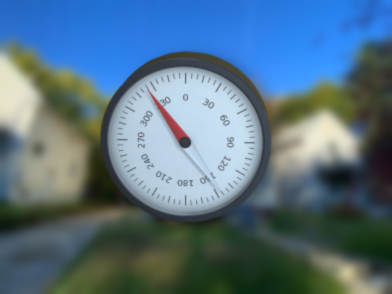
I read 325 °
